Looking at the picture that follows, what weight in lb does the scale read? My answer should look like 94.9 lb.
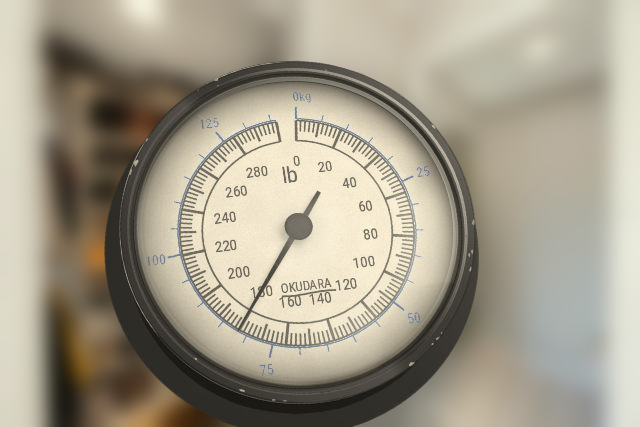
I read 180 lb
